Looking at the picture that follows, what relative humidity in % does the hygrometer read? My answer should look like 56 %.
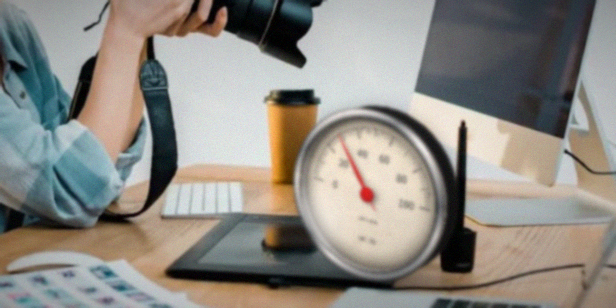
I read 30 %
